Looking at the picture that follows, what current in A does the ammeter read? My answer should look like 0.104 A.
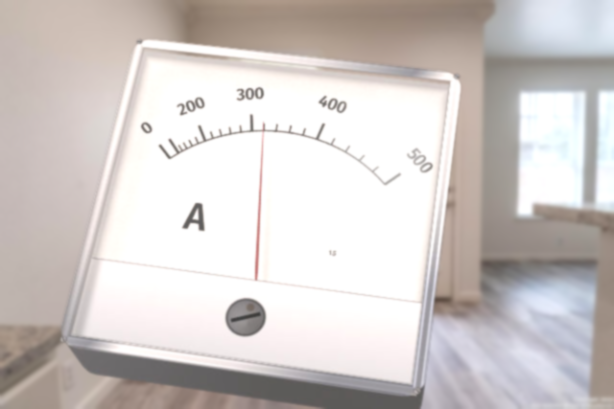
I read 320 A
